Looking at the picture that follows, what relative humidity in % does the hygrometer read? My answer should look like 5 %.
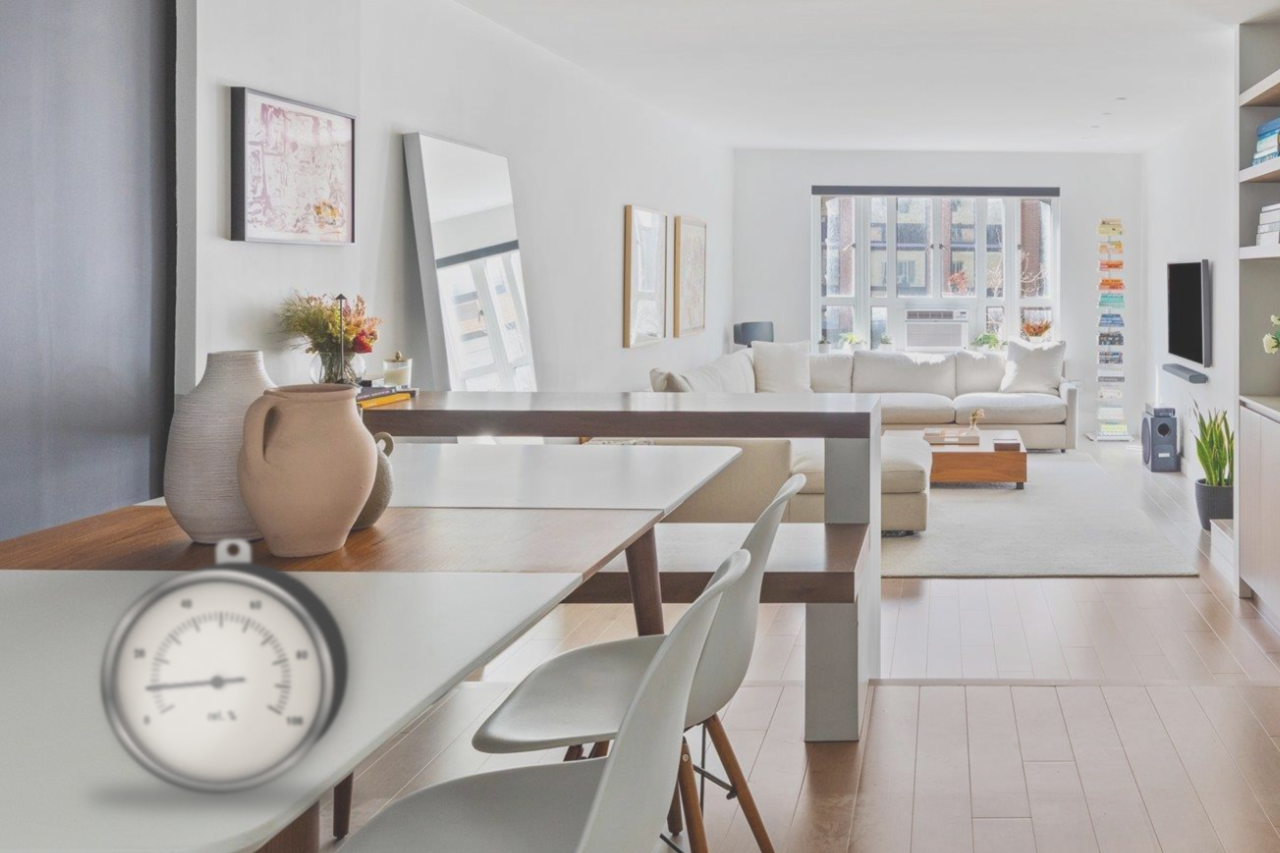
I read 10 %
